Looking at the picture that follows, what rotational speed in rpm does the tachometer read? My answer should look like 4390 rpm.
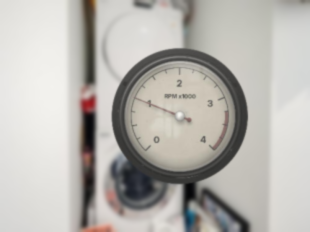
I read 1000 rpm
